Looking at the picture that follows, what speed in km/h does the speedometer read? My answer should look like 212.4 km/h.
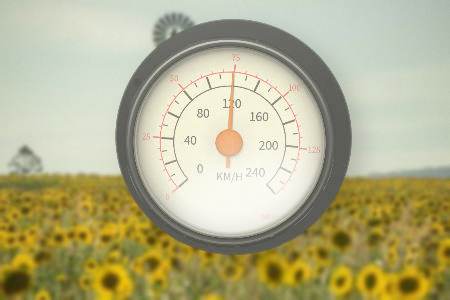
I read 120 km/h
